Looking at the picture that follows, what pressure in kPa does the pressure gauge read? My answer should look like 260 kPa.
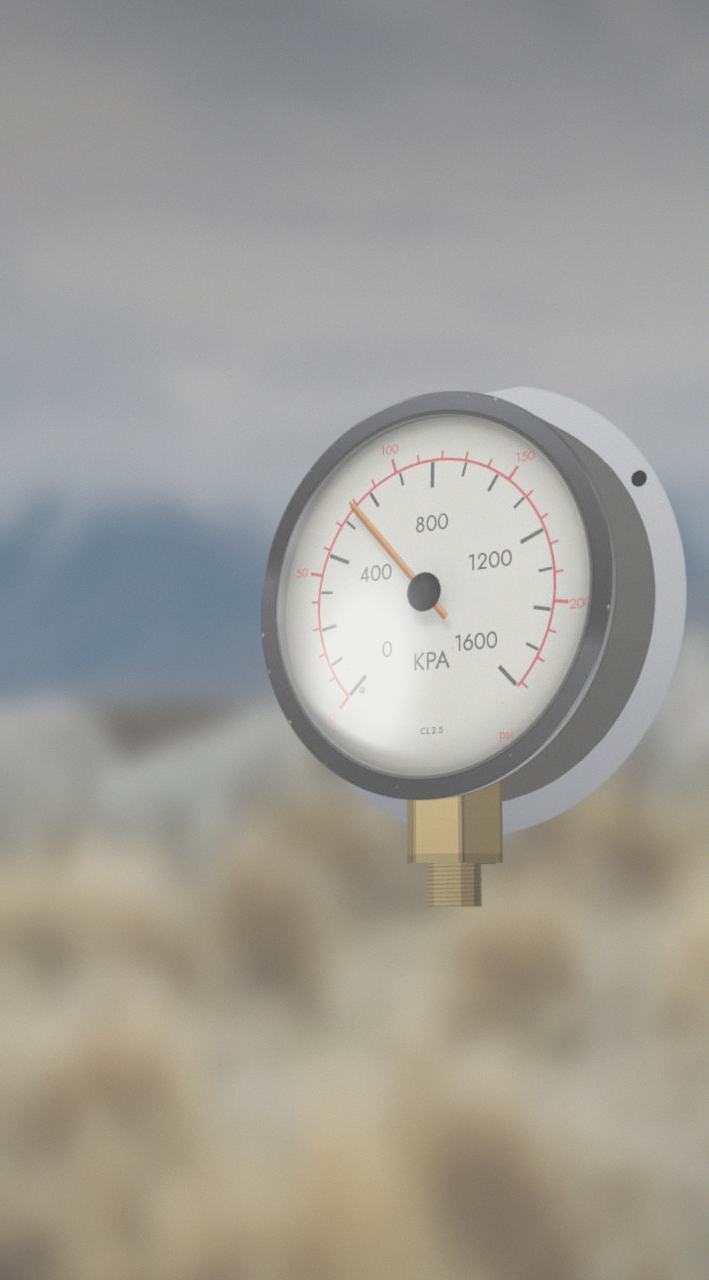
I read 550 kPa
